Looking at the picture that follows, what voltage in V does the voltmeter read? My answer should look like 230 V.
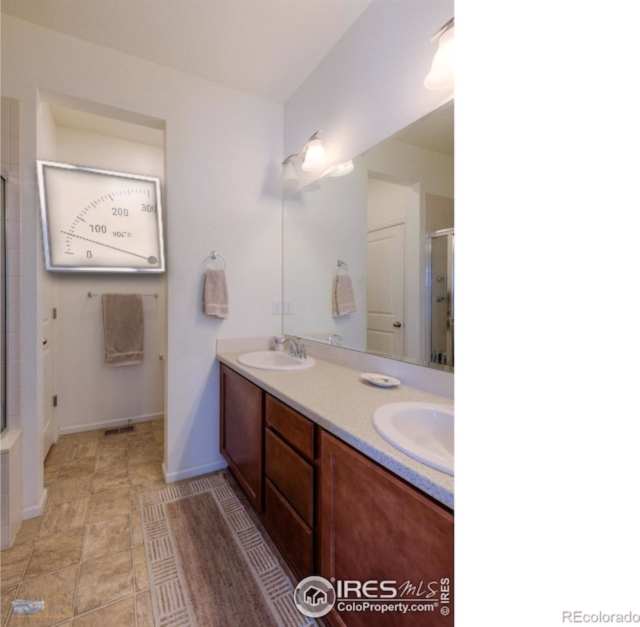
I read 50 V
